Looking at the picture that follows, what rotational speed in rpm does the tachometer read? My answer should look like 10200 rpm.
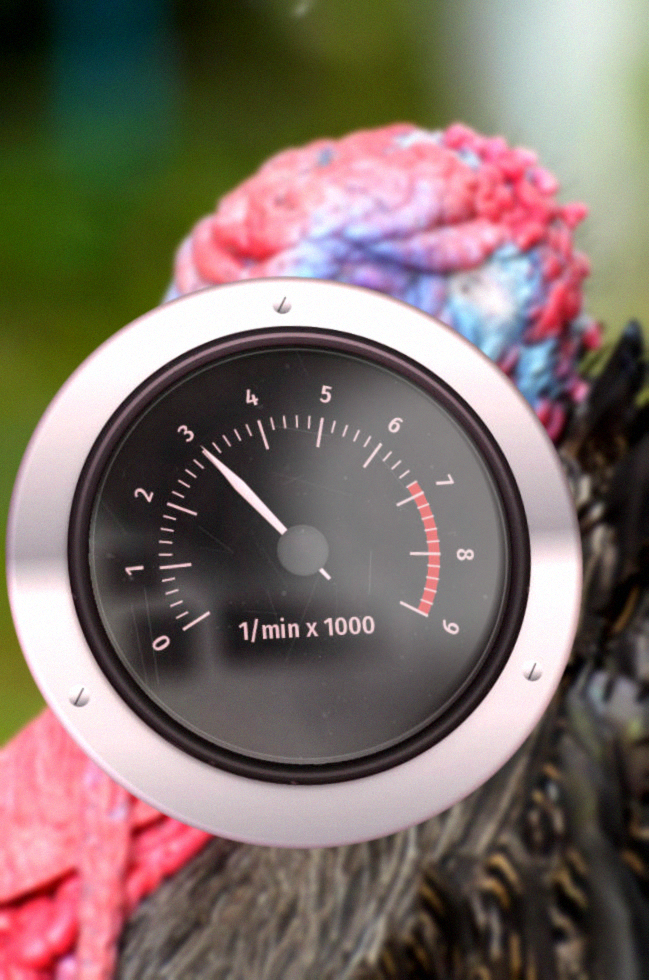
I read 3000 rpm
